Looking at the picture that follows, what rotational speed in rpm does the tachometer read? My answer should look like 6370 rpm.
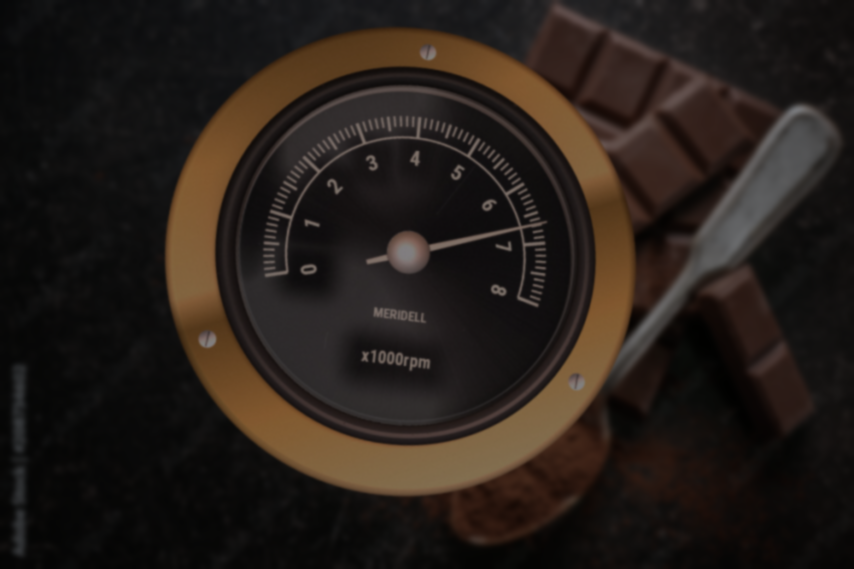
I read 6700 rpm
